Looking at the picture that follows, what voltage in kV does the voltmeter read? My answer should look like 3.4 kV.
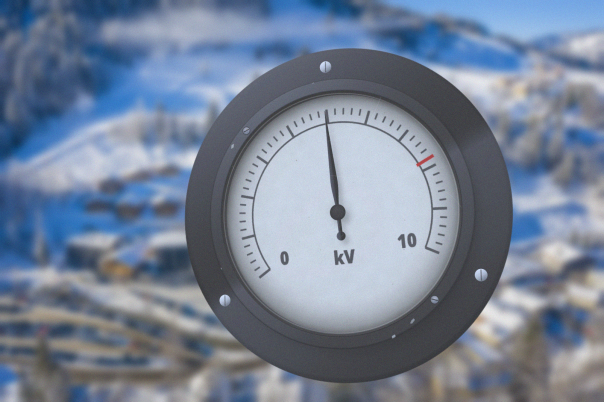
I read 5 kV
